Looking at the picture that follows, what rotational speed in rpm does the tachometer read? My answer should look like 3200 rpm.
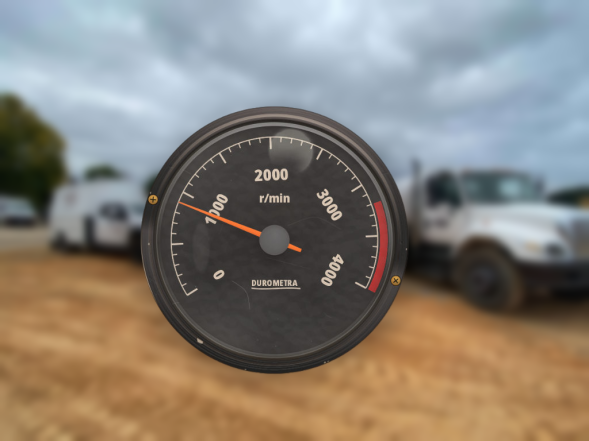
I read 900 rpm
